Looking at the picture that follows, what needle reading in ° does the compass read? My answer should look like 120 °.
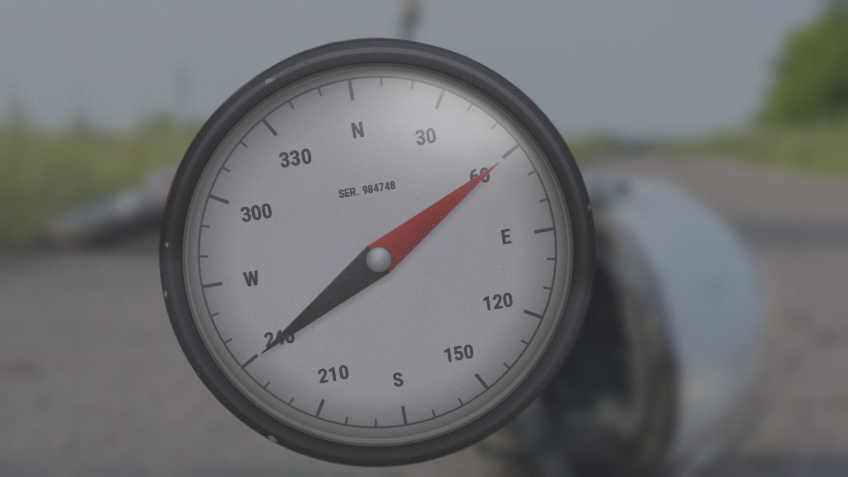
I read 60 °
